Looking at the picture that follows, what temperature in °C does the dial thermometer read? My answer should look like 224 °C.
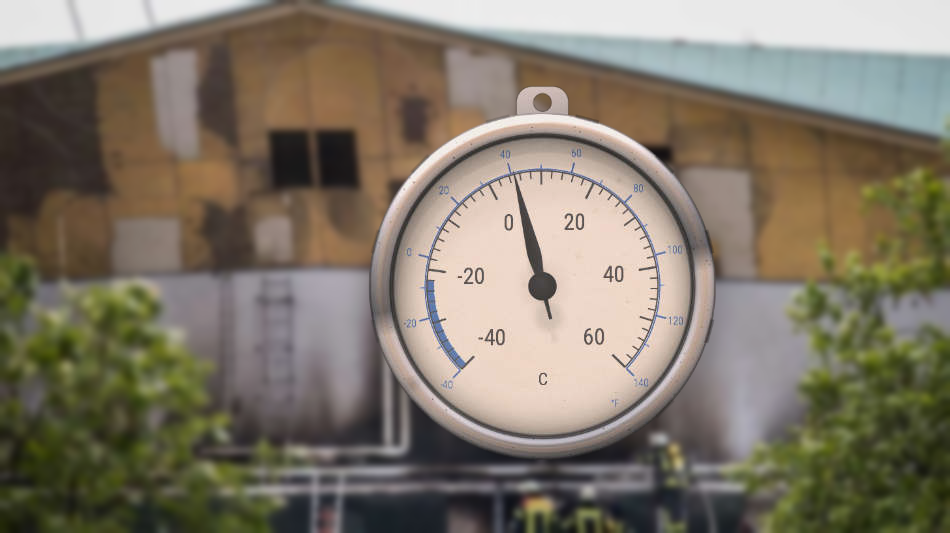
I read 5 °C
